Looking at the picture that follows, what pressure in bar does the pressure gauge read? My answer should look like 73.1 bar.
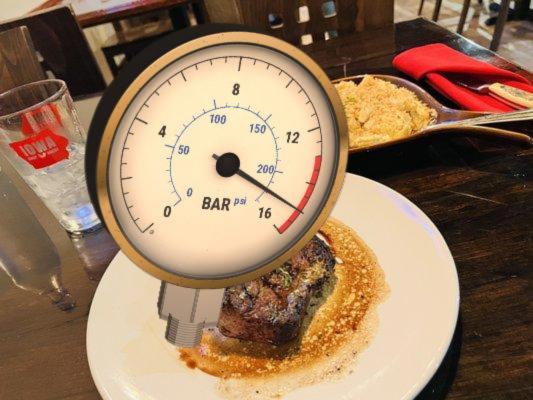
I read 15 bar
